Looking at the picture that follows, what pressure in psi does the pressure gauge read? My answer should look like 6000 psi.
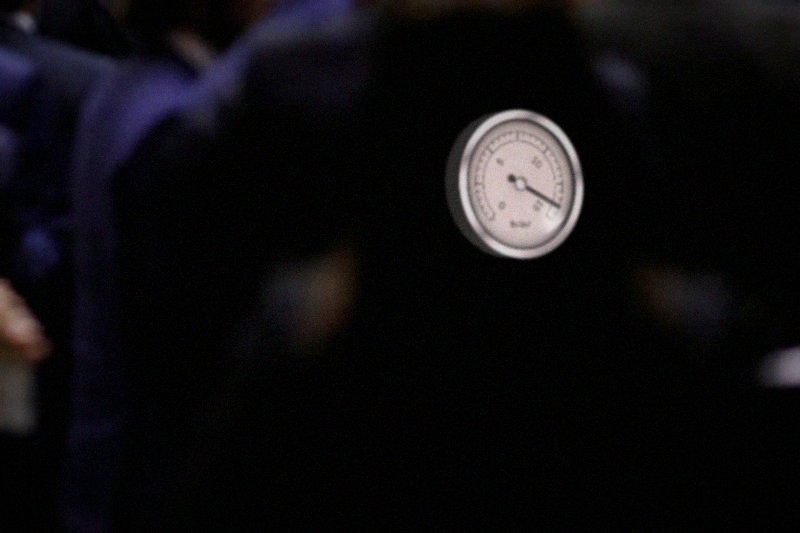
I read 14 psi
